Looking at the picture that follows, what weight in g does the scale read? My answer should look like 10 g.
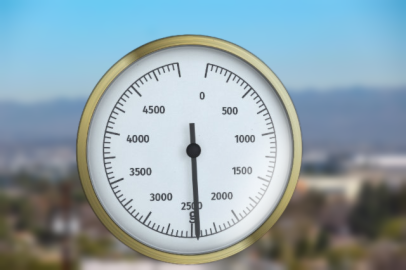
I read 2450 g
